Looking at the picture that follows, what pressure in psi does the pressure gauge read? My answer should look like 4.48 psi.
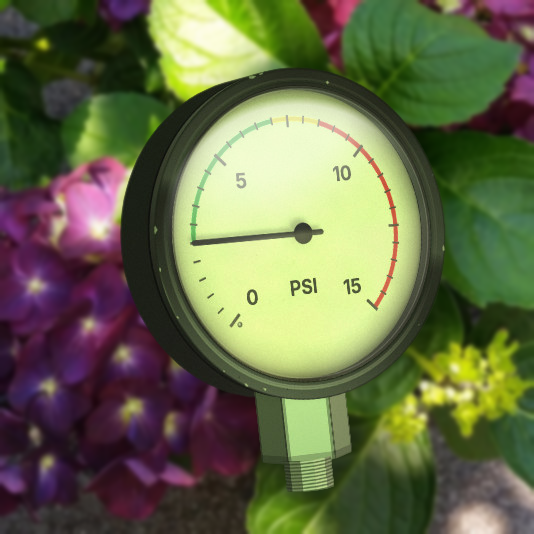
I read 2.5 psi
